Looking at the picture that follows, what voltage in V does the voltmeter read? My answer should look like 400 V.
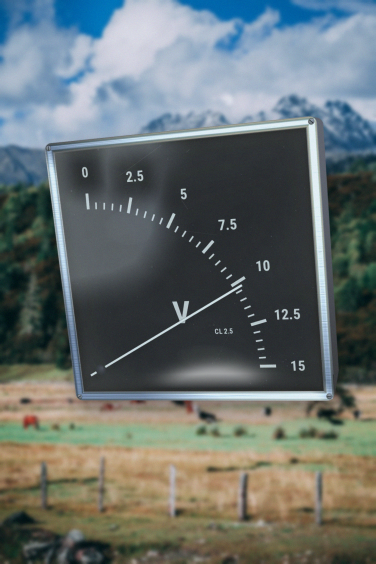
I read 10.25 V
